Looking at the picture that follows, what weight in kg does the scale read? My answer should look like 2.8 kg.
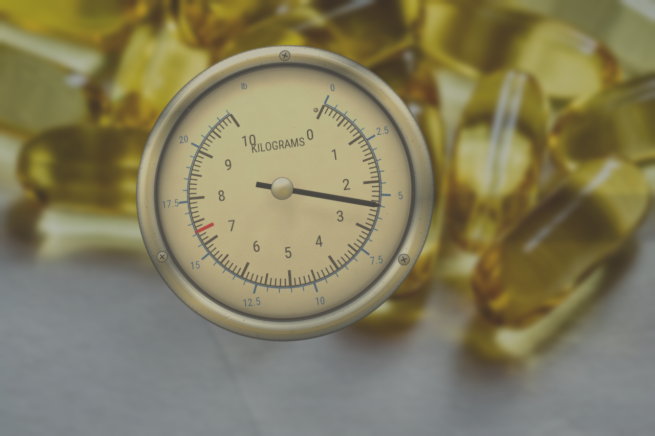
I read 2.5 kg
